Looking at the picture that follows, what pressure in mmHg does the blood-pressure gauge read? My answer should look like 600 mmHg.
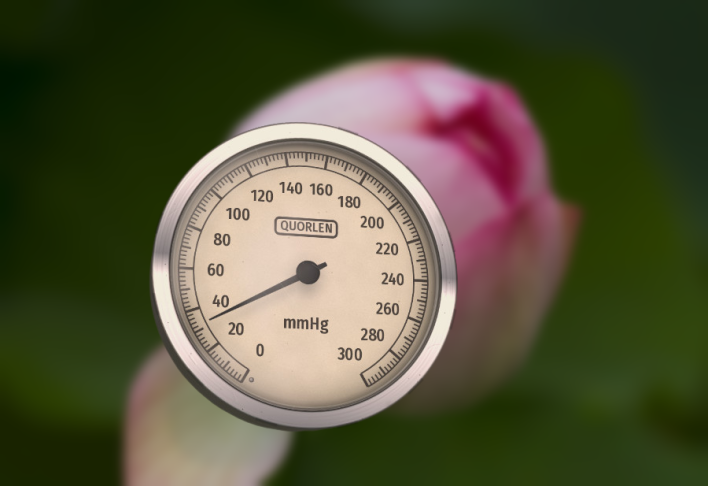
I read 32 mmHg
